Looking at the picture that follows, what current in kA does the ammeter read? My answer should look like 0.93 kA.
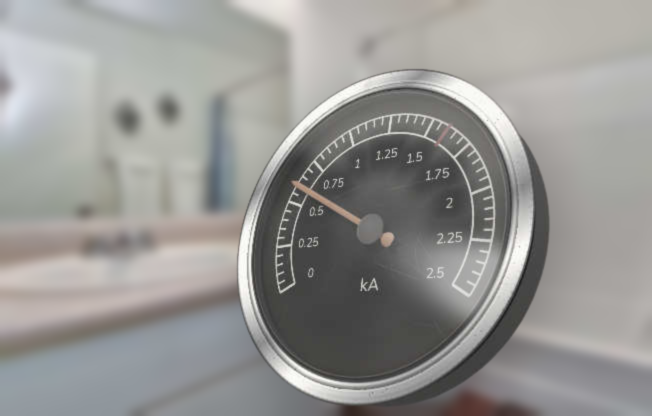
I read 0.6 kA
